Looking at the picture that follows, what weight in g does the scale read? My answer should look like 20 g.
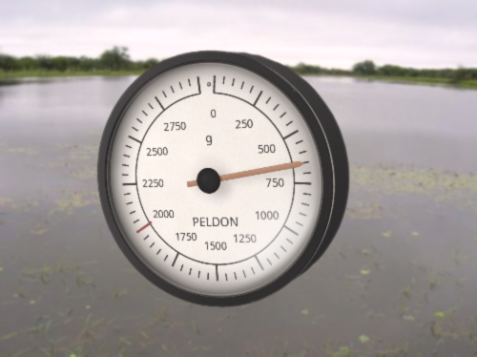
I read 650 g
